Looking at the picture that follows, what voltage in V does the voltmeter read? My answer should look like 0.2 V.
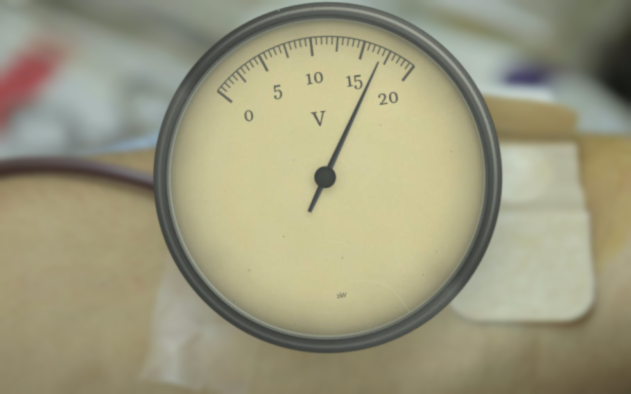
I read 17 V
